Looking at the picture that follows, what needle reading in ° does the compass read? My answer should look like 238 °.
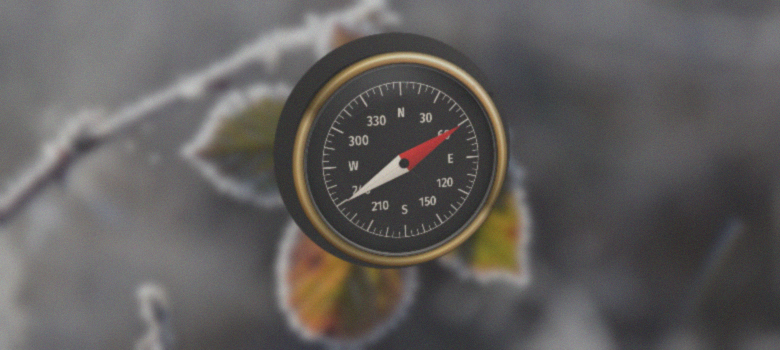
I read 60 °
